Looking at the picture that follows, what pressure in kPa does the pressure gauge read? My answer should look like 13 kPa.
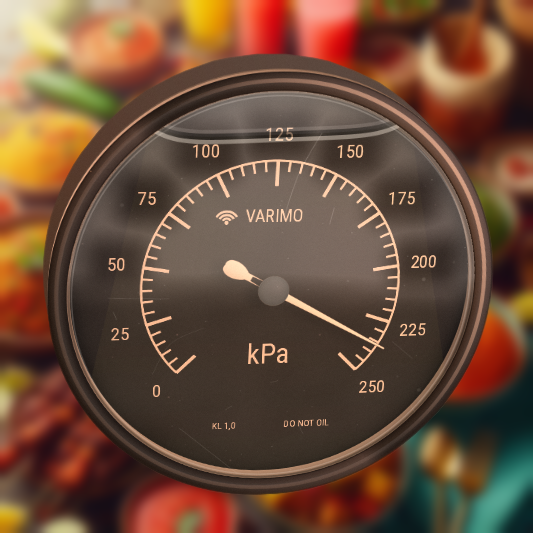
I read 235 kPa
